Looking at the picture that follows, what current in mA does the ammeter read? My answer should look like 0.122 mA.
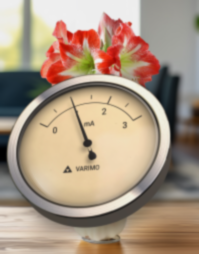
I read 1 mA
